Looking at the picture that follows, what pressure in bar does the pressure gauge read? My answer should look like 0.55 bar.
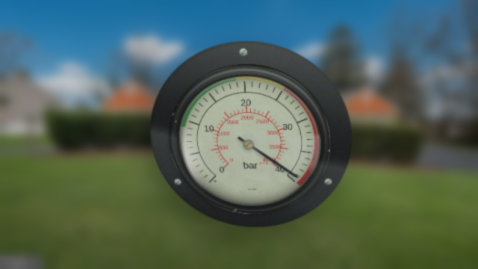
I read 39 bar
